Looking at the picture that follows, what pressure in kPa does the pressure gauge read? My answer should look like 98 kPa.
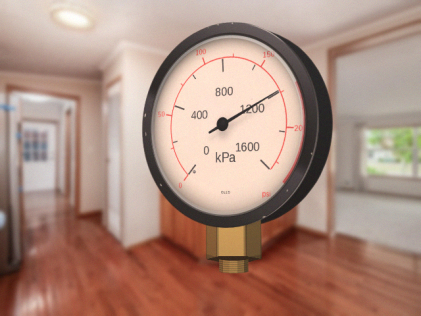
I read 1200 kPa
